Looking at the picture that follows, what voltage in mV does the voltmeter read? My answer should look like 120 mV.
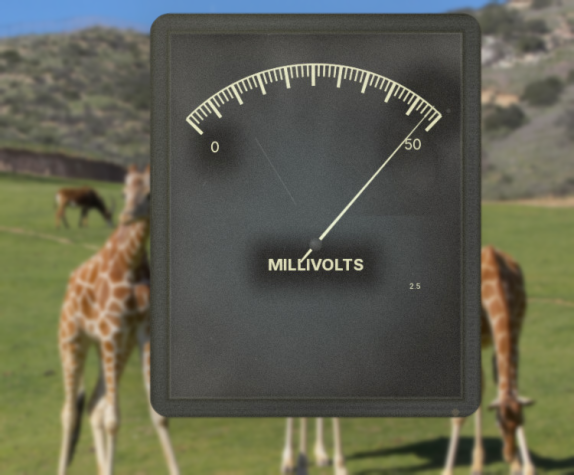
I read 48 mV
